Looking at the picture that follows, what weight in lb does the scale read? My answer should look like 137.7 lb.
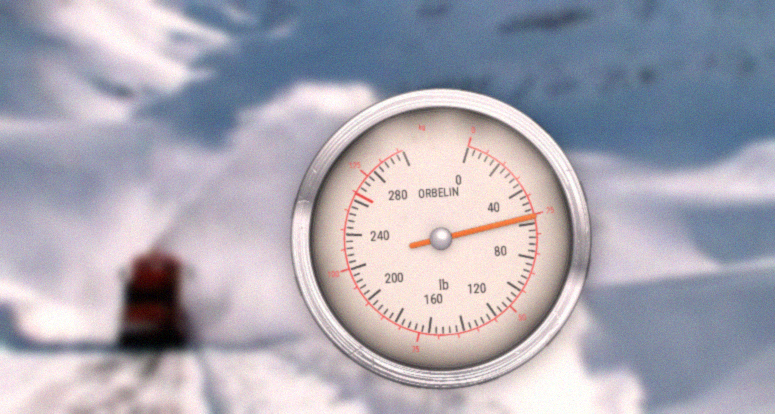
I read 56 lb
